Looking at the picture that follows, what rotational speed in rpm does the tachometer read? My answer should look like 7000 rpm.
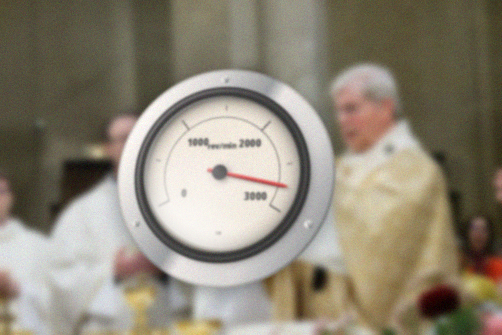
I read 2750 rpm
